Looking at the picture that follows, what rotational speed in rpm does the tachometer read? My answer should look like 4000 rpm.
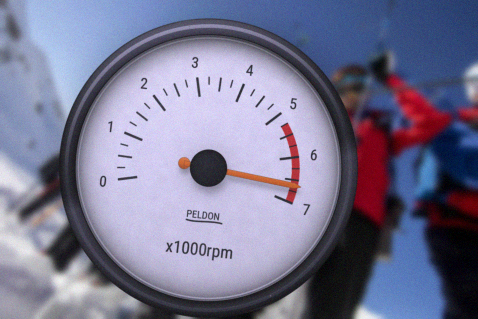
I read 6625 rpm
